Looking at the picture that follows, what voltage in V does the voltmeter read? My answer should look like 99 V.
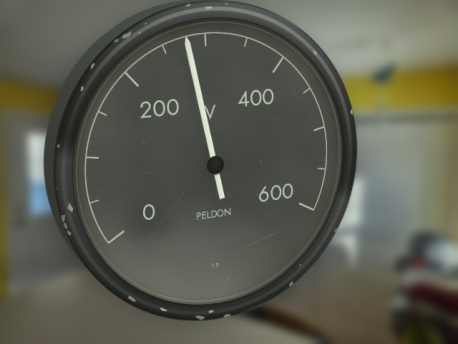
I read 275 V
